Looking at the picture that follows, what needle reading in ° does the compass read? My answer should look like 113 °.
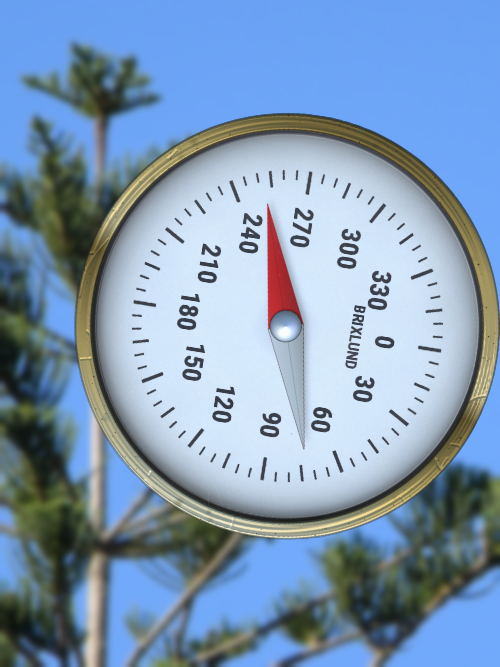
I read 252.5 °
